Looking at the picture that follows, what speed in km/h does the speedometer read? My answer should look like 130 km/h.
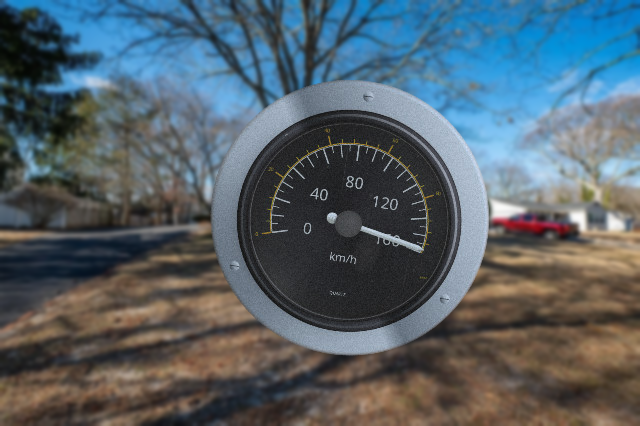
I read 157.5 km/h
